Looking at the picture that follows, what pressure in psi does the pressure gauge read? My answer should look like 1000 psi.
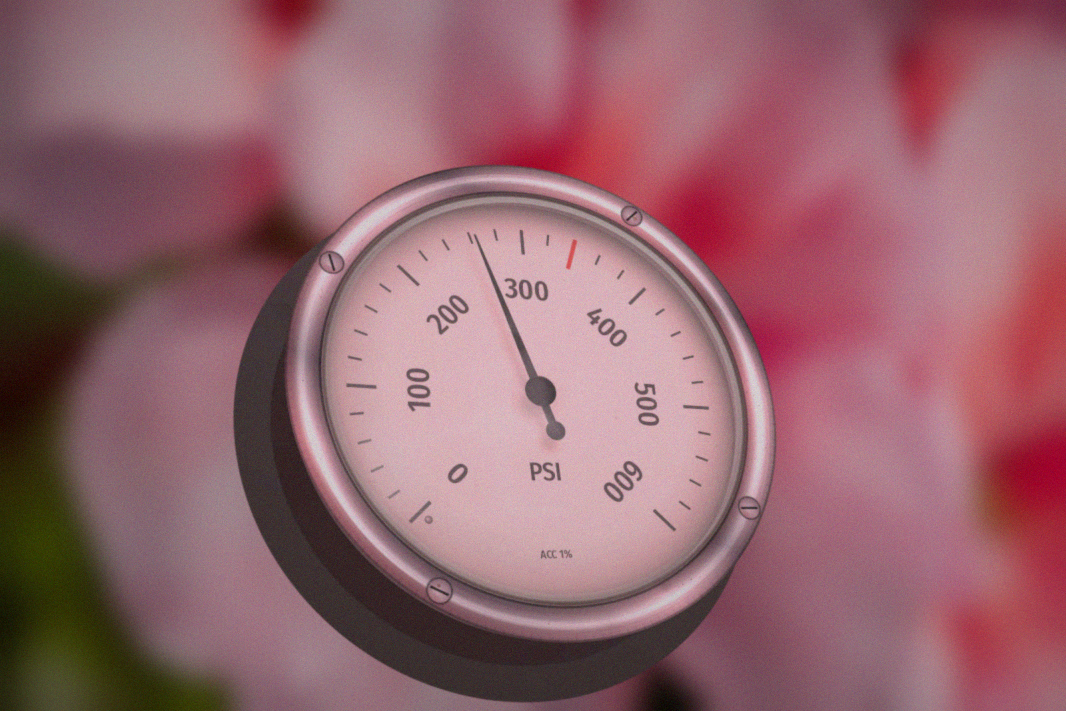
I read 260 psi
